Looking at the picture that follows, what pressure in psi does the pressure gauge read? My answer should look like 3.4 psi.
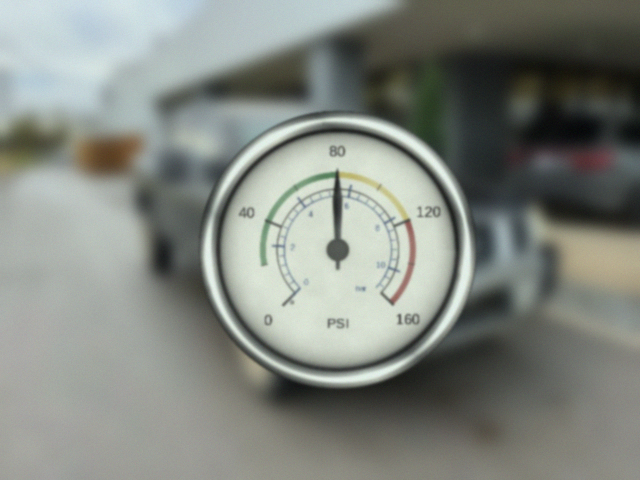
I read 80 psi
